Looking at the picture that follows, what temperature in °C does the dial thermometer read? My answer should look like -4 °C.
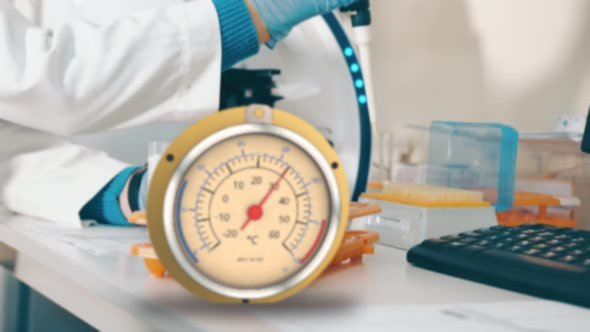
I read 30 °C
